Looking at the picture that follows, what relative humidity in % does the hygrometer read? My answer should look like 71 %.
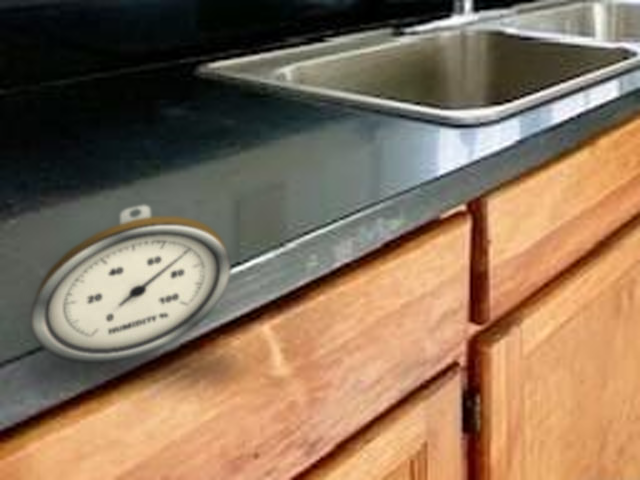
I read 70 %
